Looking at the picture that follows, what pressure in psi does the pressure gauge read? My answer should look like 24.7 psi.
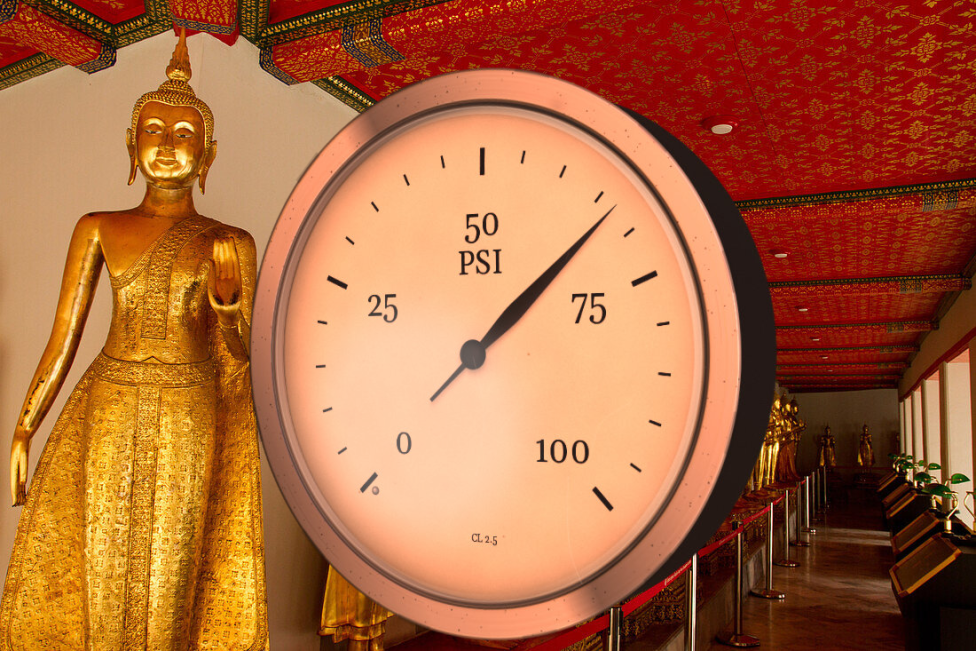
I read 67.5 psi
